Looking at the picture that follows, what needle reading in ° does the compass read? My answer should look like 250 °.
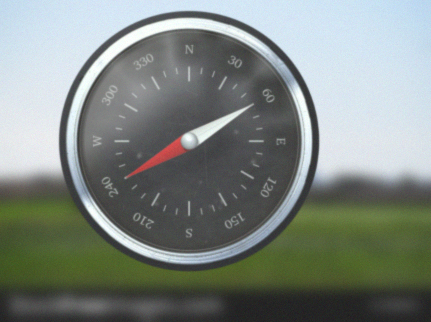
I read 240 °
